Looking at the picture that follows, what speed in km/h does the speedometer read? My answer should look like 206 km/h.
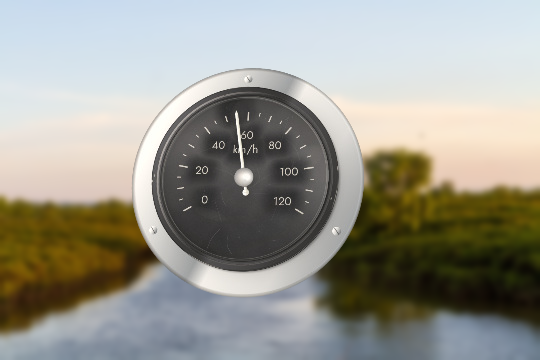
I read 55 km/h
